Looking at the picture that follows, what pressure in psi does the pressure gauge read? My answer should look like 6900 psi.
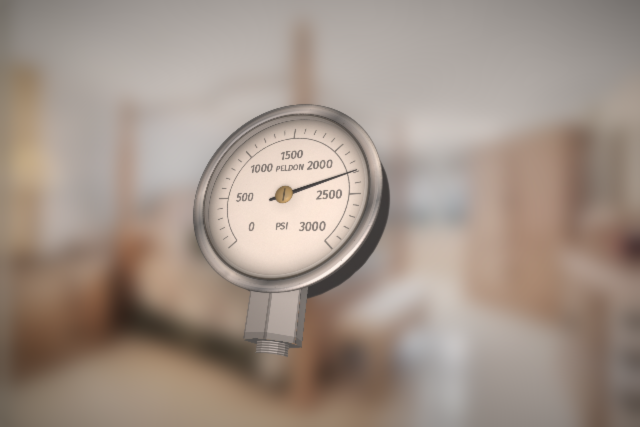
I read 2300 psi
